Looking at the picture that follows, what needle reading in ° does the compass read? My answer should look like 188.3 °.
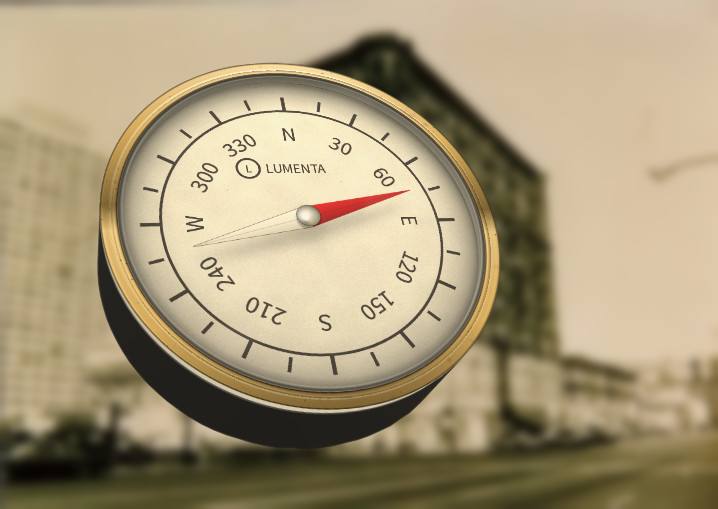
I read 75 °
